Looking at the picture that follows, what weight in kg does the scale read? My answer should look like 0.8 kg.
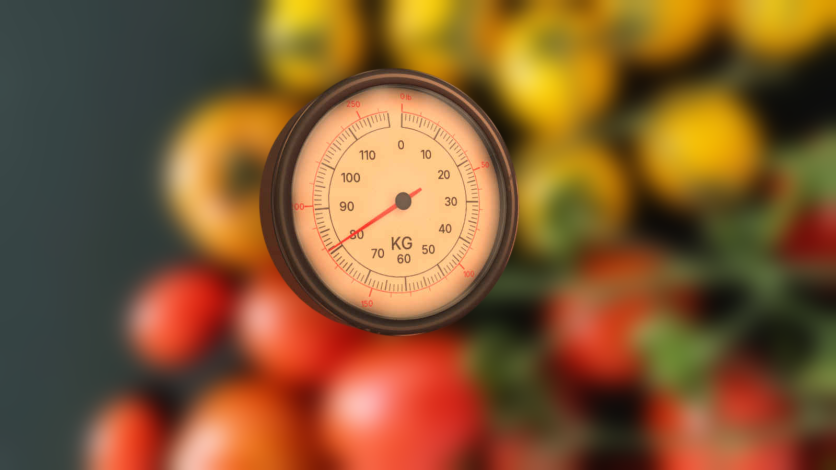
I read 81 kg
